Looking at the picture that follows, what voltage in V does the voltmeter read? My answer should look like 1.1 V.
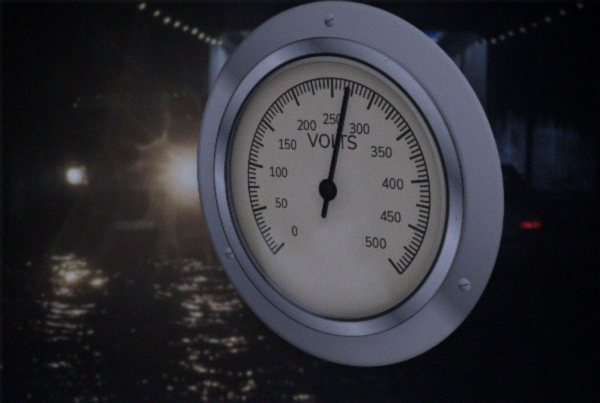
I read 275 V
